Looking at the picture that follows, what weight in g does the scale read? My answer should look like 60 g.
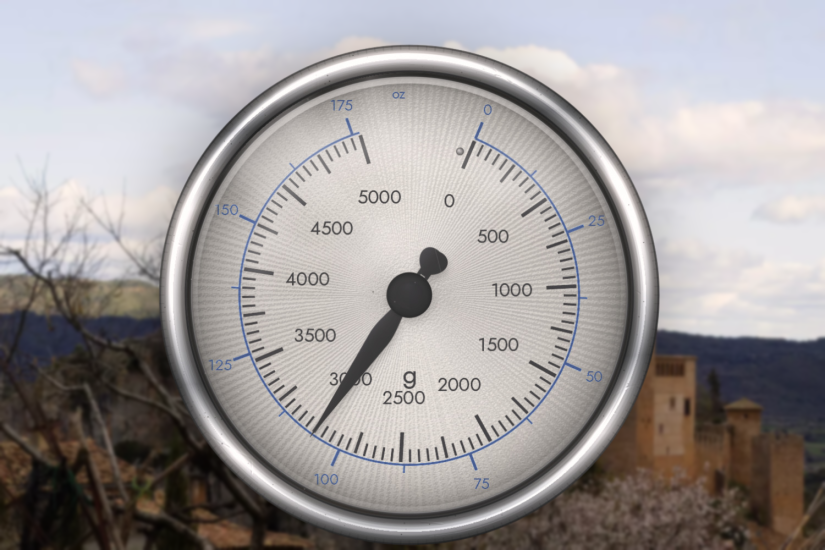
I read 3000 g
